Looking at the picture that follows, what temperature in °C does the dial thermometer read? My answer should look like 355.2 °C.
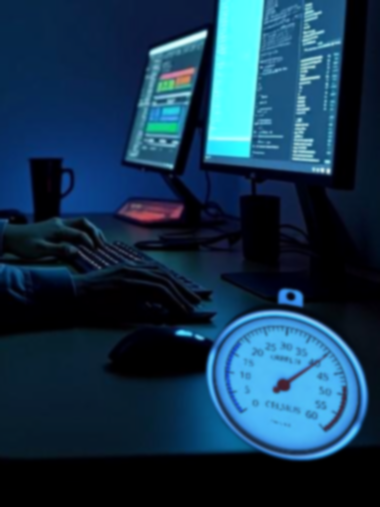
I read 40 °C
